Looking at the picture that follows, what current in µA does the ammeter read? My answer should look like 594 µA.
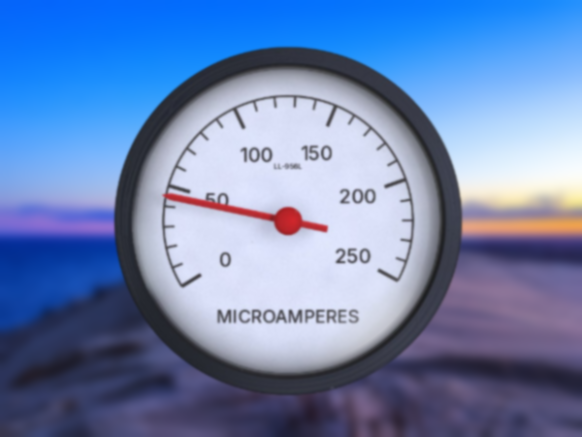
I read 45 µA
